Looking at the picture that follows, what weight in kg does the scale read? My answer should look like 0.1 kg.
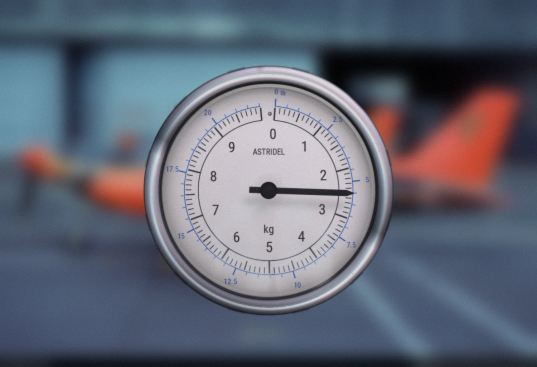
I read 2.5 kg
